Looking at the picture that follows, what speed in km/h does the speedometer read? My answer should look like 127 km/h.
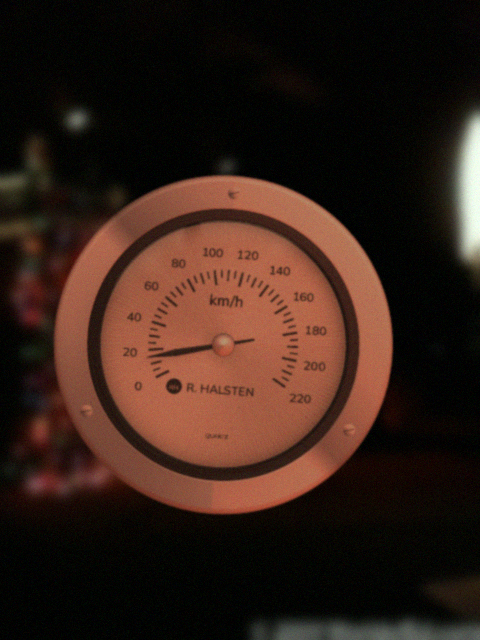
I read 15 km/h
